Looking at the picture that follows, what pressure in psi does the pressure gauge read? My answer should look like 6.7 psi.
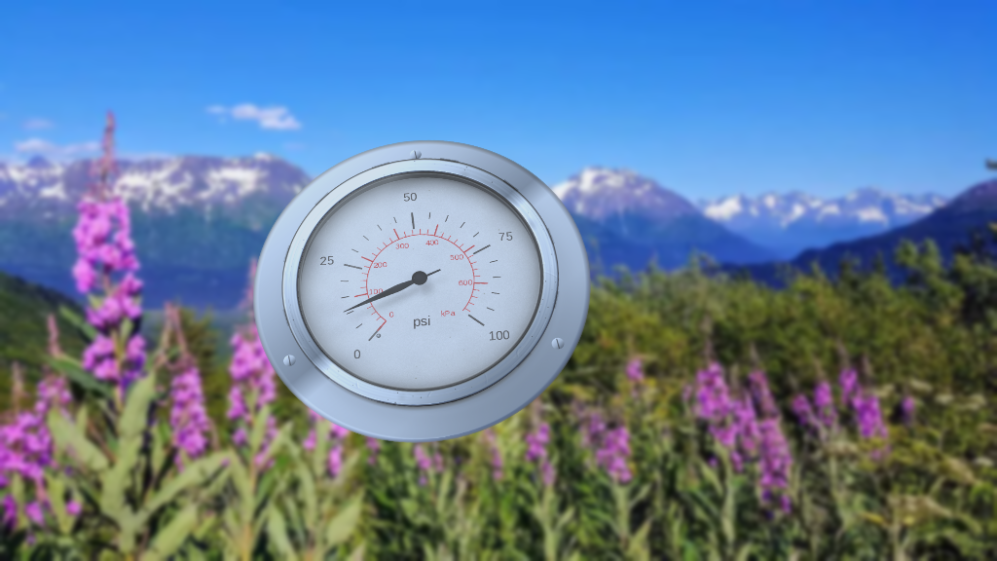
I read 10 psi
